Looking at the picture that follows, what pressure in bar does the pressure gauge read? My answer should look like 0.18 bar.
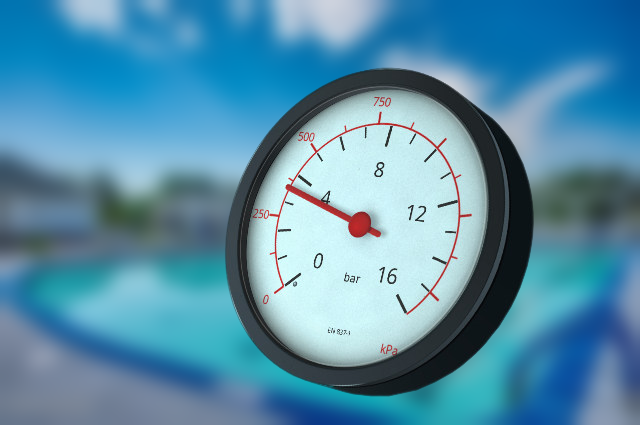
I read 3.5 bar
